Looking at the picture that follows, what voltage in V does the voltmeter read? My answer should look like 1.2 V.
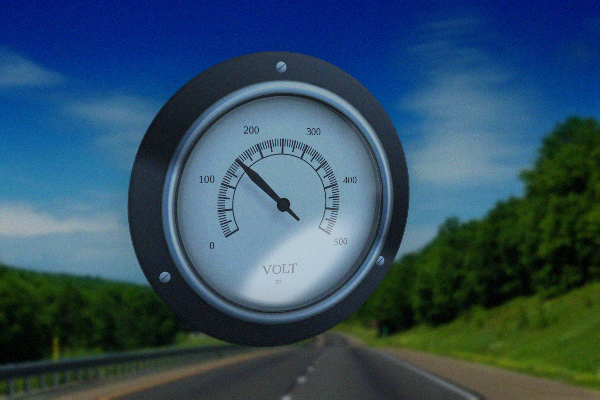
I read 150 V
